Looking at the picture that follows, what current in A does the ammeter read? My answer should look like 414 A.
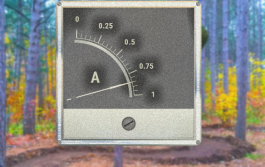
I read 0.85 A
